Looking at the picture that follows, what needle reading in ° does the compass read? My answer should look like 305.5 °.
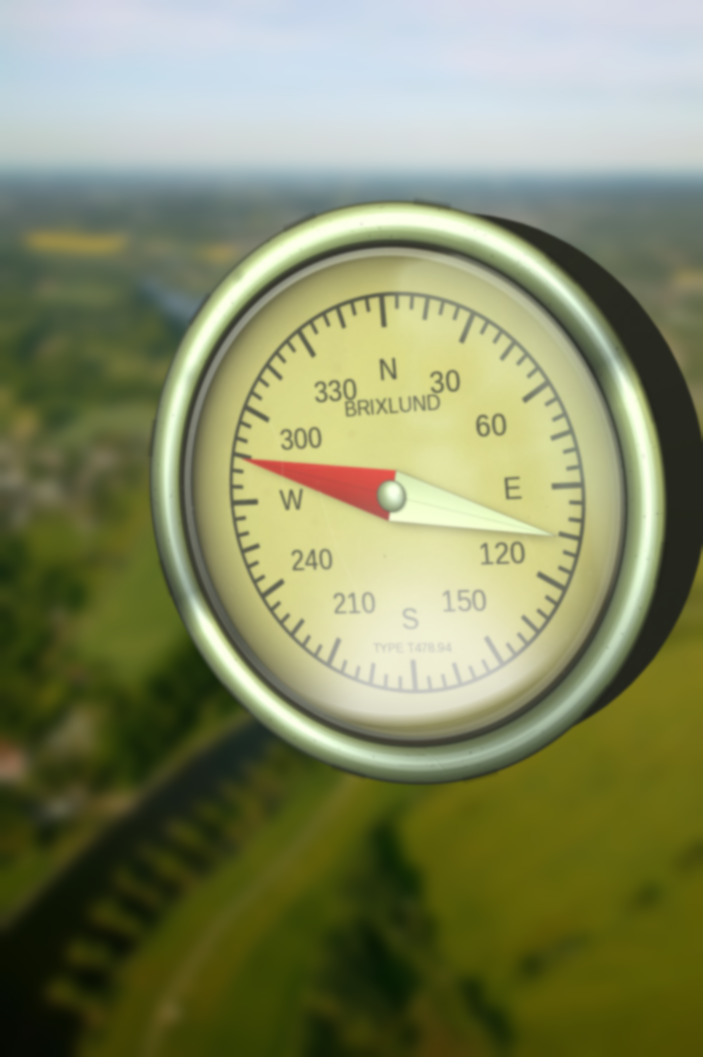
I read 285 °
